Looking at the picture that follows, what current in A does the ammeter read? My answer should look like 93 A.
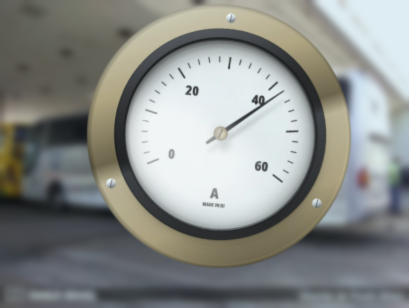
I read 42 A
